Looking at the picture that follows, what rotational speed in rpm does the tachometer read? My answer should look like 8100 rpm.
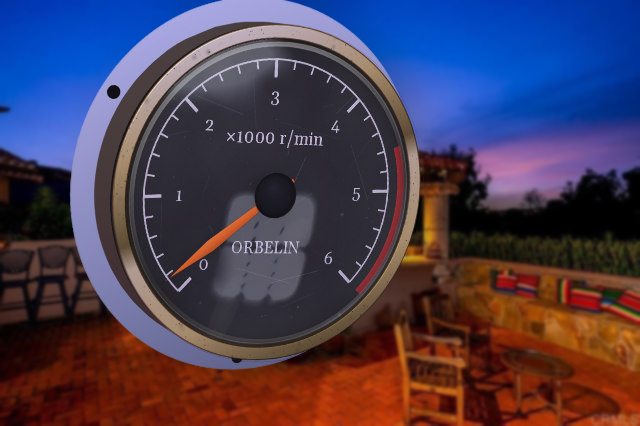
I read 200 rpm
